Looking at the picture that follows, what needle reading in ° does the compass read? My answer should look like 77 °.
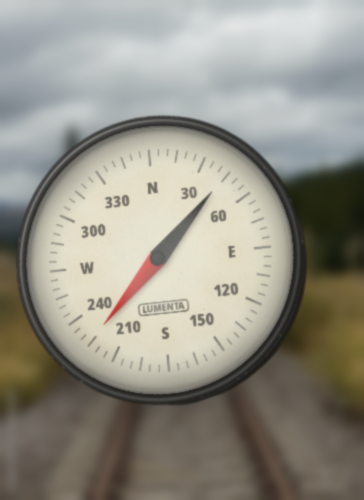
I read 225 °
